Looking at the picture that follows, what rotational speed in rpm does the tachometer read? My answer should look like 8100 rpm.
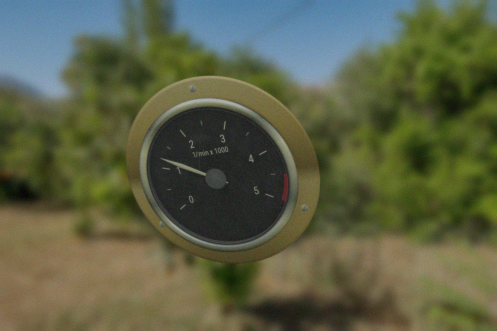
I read 1250 rpm
